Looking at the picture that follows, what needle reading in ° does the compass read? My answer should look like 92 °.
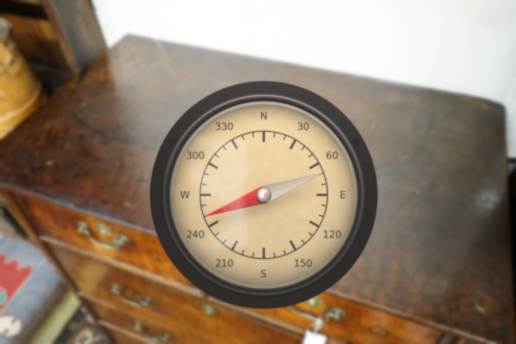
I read 250 °
